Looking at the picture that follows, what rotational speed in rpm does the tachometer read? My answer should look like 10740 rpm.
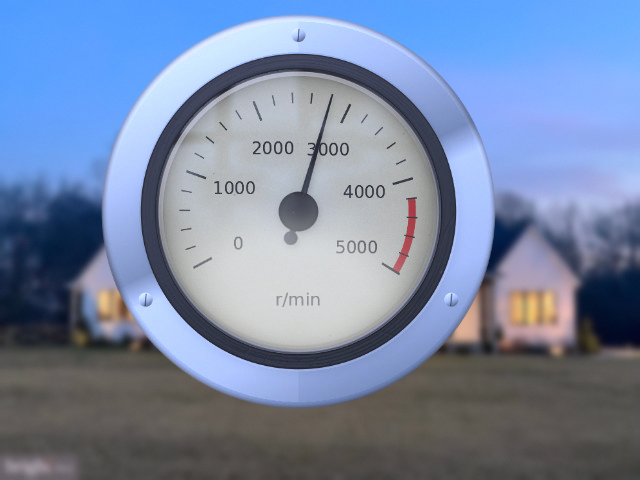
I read 2800 rpm
